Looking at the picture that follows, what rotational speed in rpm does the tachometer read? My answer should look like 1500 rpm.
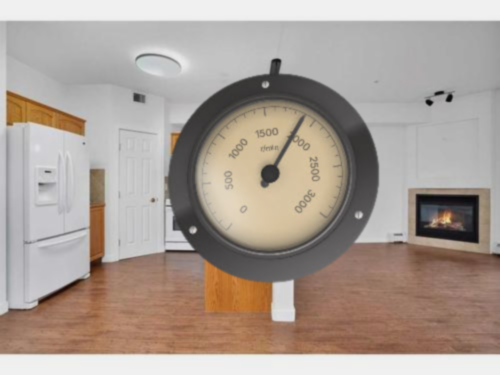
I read 1900 rpm
